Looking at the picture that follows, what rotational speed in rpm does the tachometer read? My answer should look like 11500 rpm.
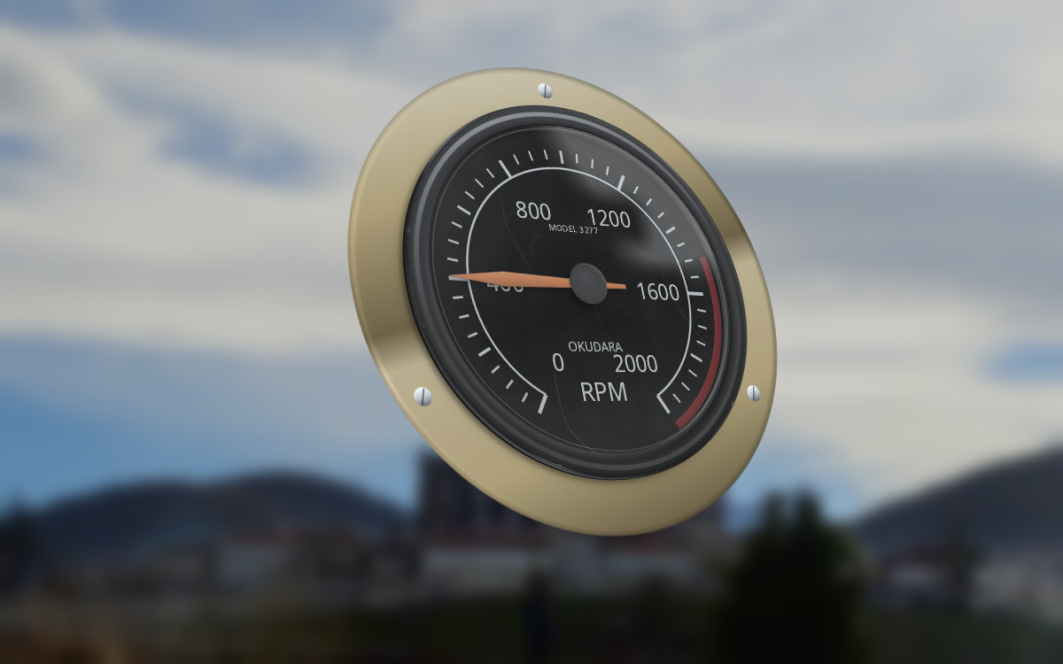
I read 400 rpm
